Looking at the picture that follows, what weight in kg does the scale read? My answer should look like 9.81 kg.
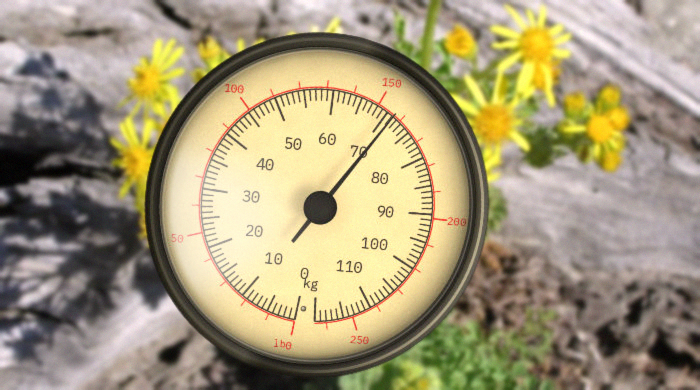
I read 71 kg
